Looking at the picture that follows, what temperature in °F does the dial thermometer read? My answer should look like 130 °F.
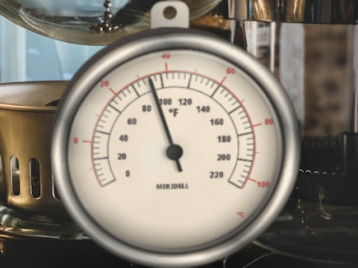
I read 92 °F
